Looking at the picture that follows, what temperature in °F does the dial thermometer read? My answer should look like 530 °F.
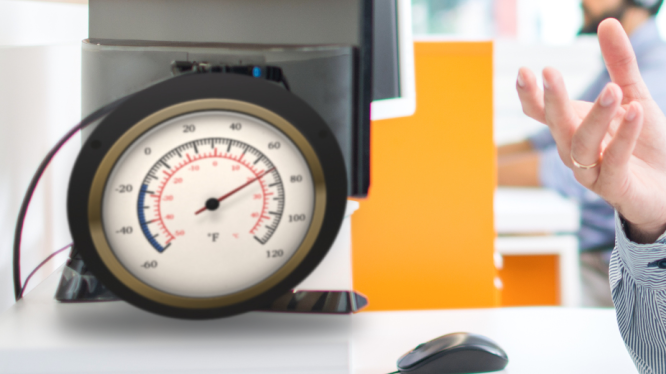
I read 70 °F
